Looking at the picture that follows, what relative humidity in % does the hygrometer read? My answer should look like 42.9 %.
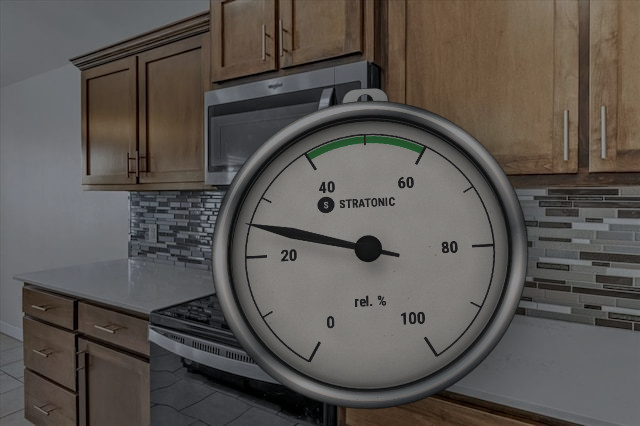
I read 25 %
